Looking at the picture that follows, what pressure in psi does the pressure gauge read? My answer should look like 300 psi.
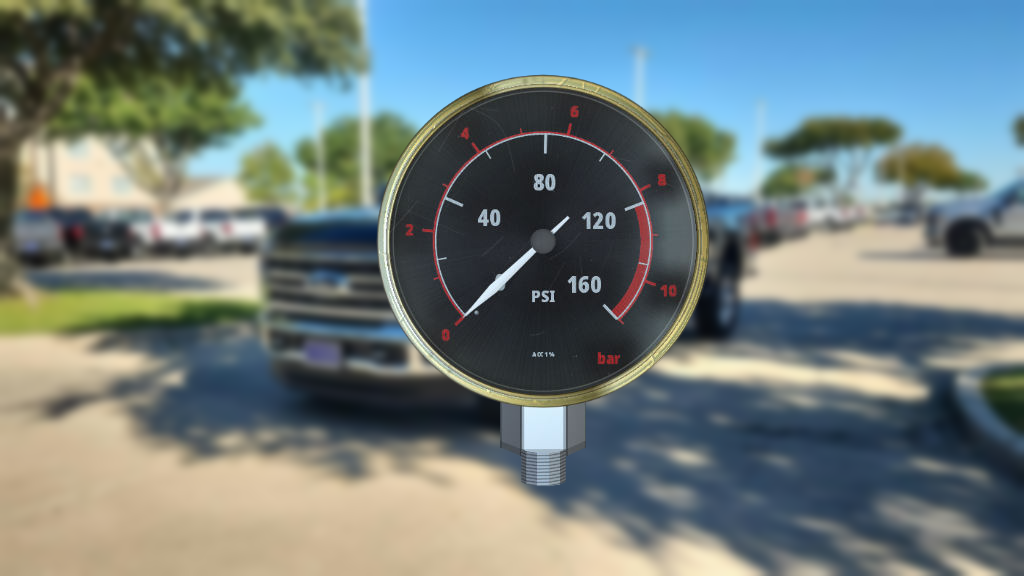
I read 0 psi
